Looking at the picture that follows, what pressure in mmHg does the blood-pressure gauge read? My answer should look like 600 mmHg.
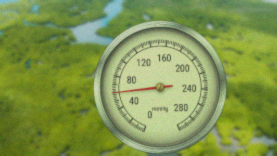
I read 60 mmHg
